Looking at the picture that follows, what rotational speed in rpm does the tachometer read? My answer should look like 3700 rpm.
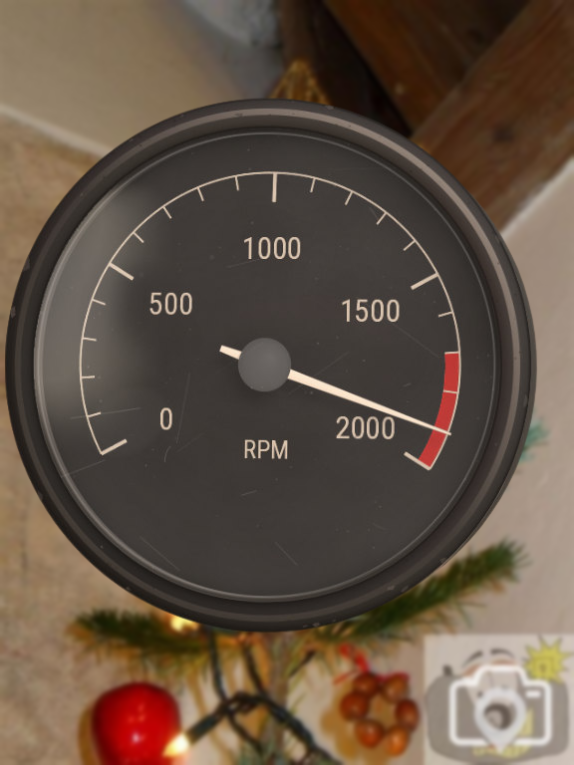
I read 1900 rpm
